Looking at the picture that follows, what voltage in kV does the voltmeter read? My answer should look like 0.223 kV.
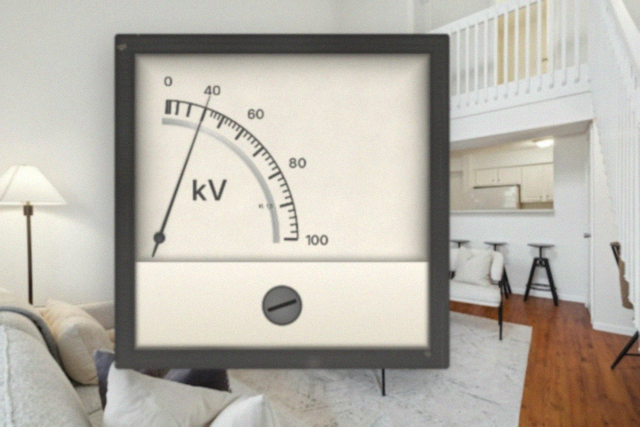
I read 40 kV
